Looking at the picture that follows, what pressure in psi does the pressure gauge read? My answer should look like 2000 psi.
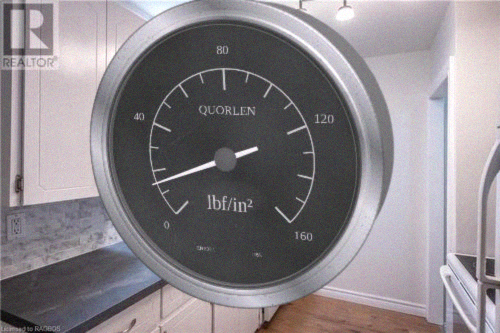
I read 15 psi
